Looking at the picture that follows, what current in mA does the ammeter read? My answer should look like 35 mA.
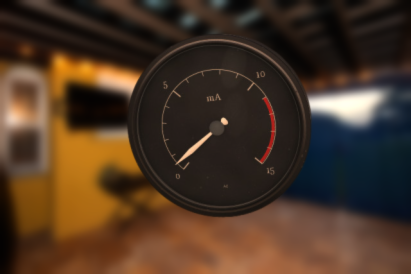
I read 0.5 mA
